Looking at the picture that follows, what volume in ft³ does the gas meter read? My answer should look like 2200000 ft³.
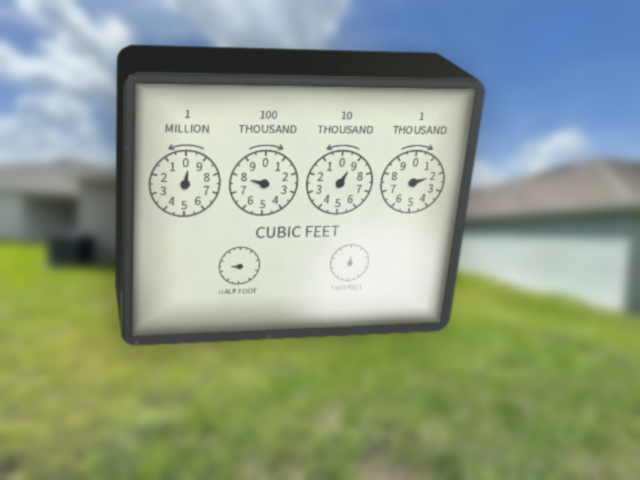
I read 979200 ft³
